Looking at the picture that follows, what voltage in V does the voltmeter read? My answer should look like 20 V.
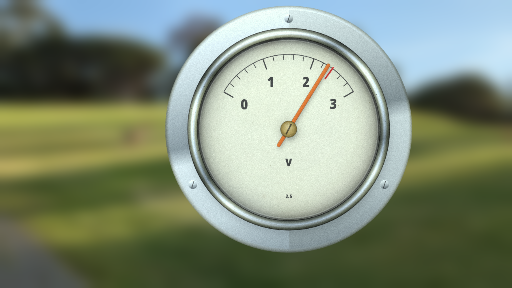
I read 2.3 V
